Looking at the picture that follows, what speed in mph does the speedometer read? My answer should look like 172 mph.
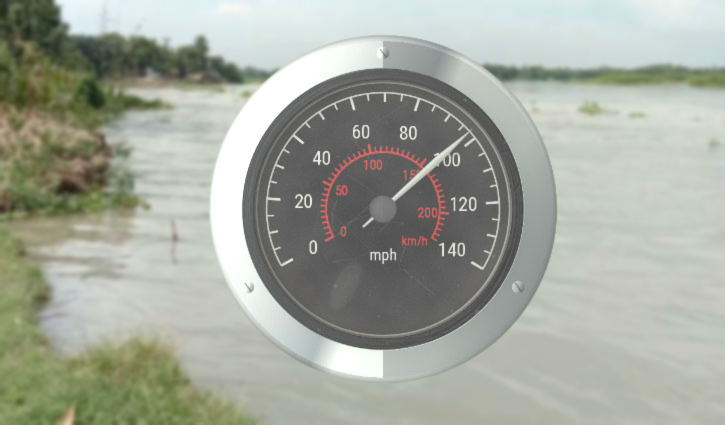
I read 97.5 mph
